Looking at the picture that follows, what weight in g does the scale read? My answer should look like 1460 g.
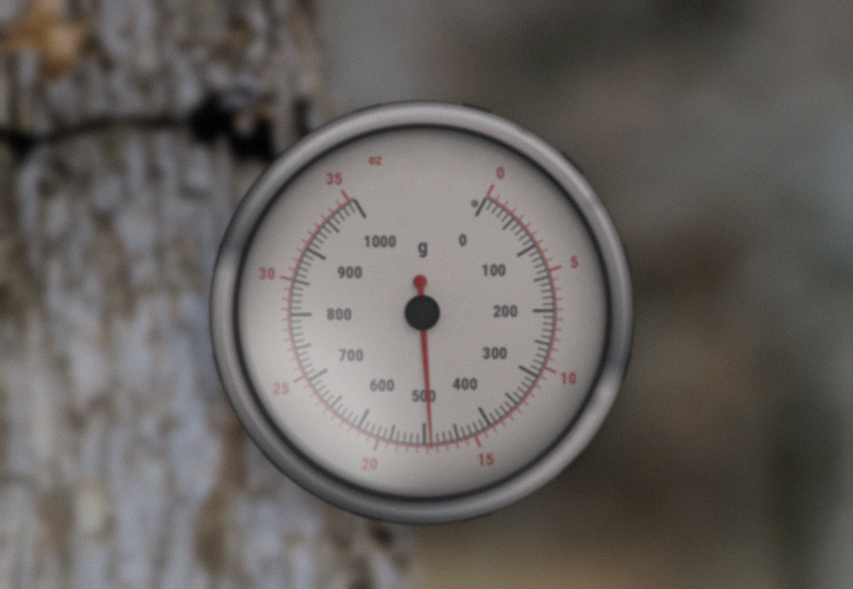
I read 490 g
